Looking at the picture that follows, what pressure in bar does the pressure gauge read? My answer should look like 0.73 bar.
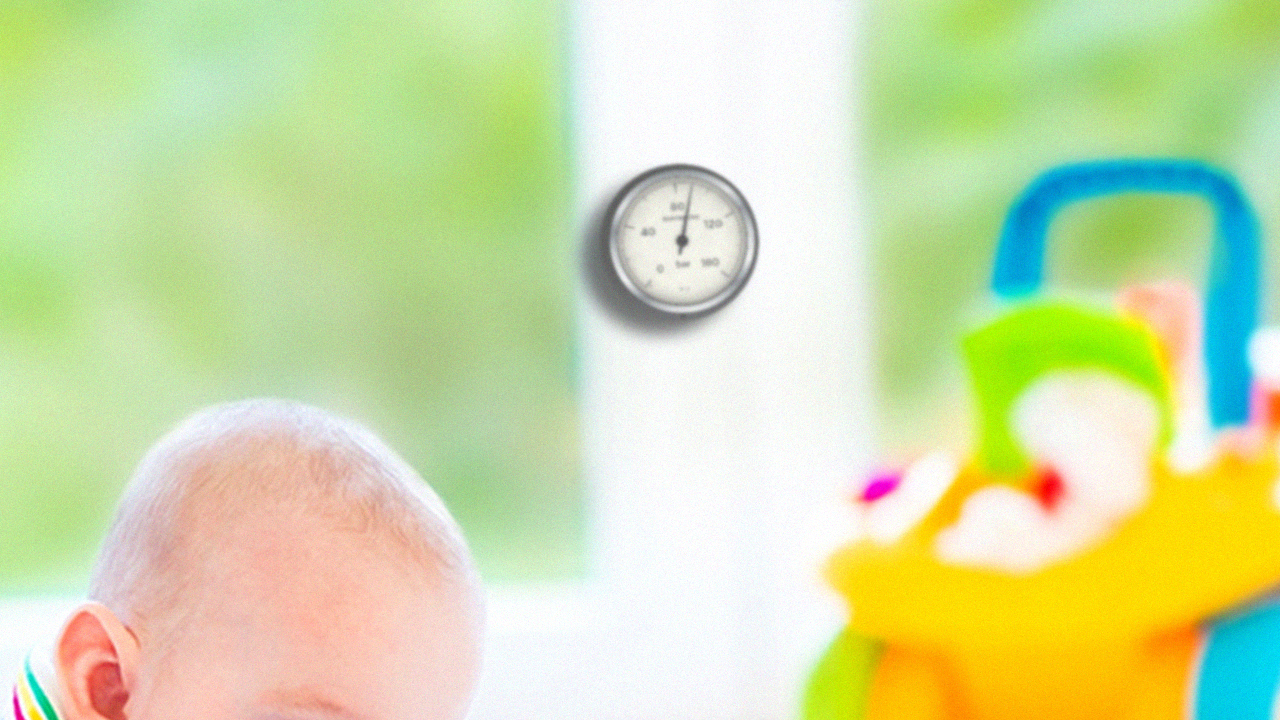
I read 90 bar
